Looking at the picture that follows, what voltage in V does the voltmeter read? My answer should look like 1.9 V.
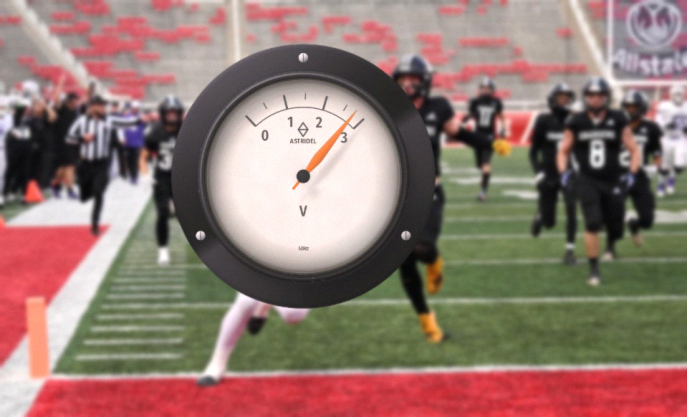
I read 2.75 V
